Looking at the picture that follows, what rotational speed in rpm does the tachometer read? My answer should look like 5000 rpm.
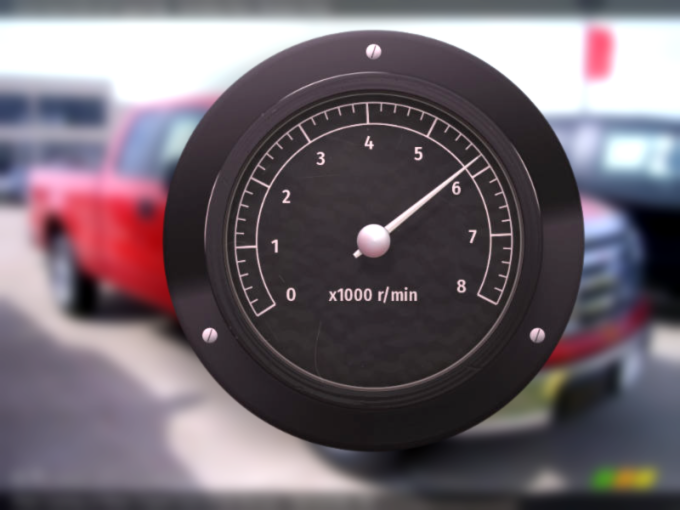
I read 5800 rpm
